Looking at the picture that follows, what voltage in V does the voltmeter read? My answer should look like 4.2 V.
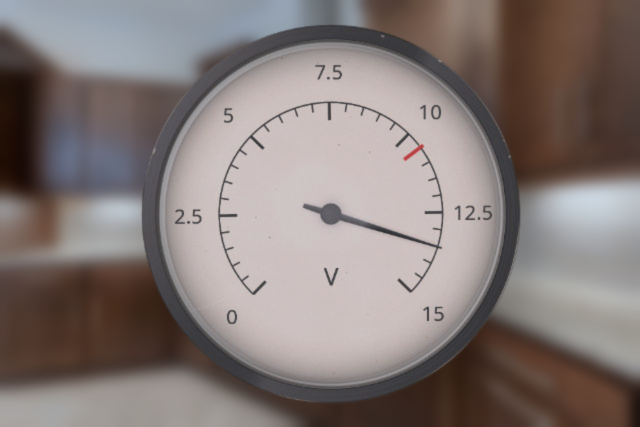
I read 13.5 V
